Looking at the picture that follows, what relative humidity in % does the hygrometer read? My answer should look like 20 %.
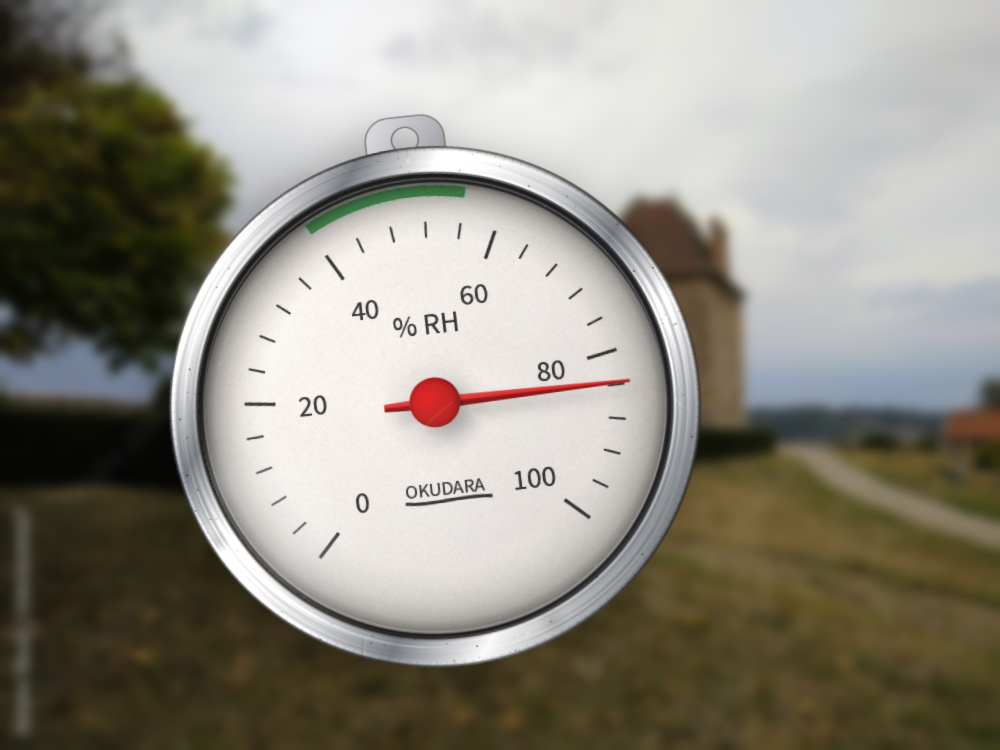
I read 84 %
